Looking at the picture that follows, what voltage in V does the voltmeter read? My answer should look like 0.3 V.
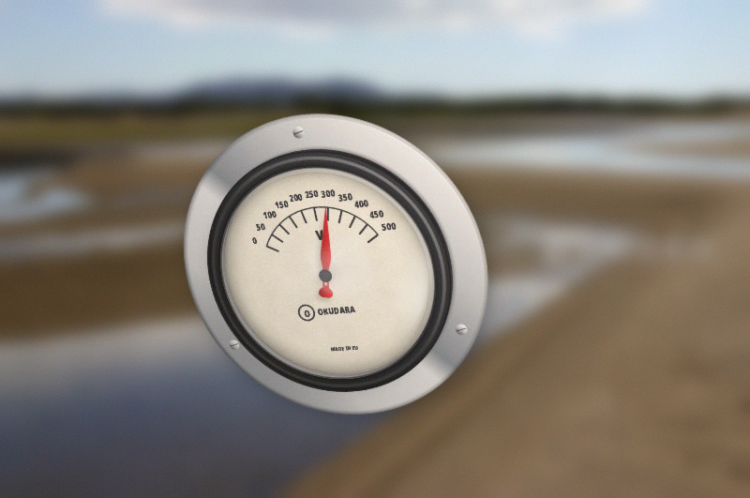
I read 300 V
